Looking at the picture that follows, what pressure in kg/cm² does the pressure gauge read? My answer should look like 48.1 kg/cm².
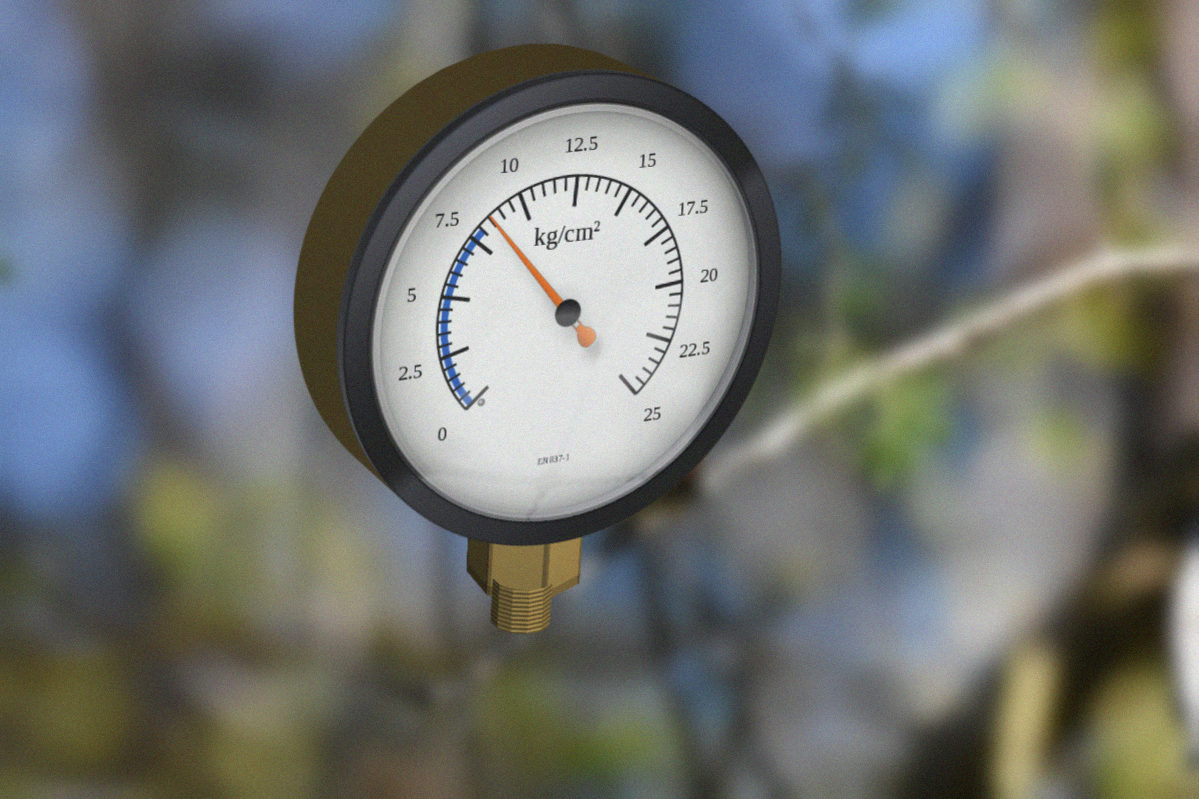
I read 8.5 kg/cm²
